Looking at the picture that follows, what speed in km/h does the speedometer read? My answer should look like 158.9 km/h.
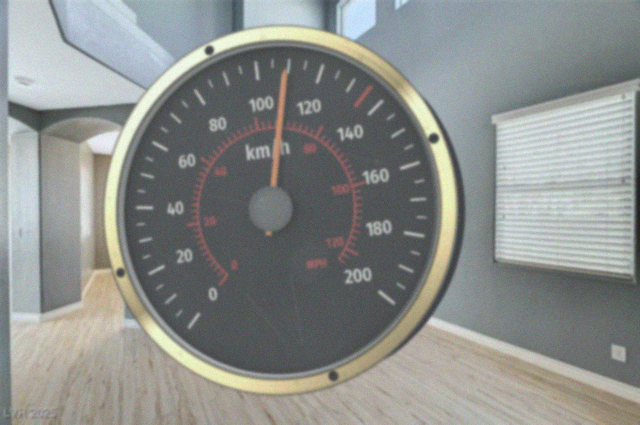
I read 110 km/h
